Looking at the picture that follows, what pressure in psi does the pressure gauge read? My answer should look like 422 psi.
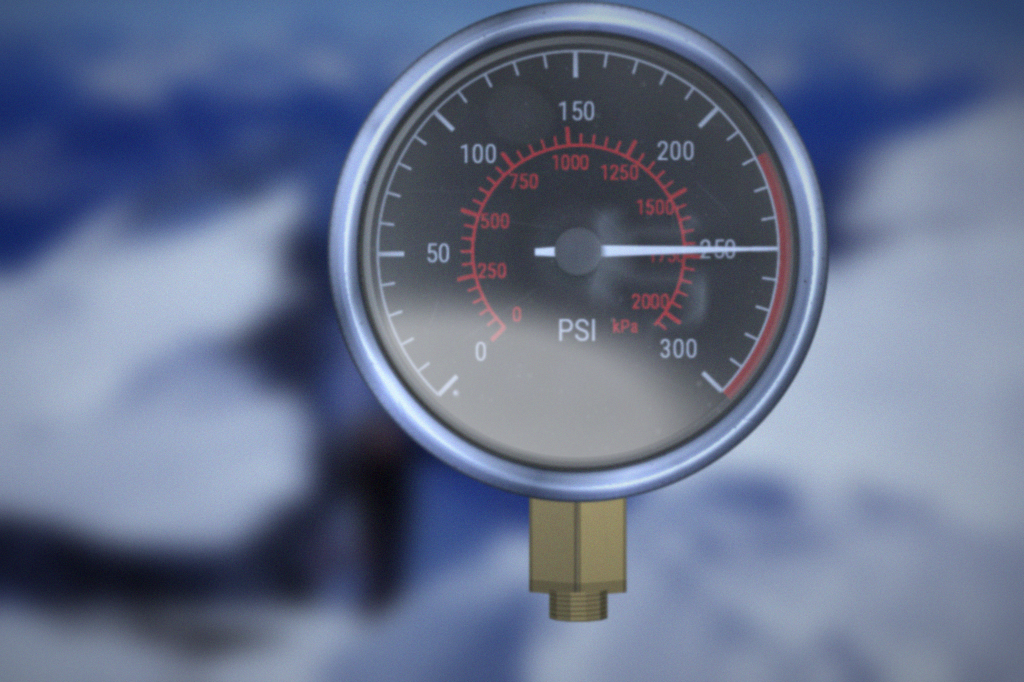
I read 250 psi
